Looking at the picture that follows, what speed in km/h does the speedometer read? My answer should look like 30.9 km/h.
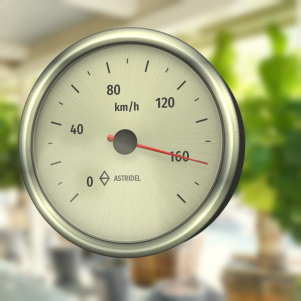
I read 160 km/h
